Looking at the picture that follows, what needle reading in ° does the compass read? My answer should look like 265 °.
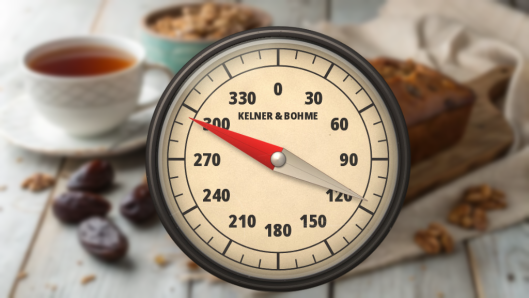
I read 295 °
